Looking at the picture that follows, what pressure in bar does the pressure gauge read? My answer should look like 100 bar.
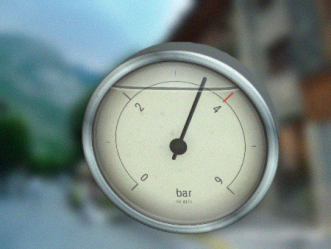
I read 3.5 bar
